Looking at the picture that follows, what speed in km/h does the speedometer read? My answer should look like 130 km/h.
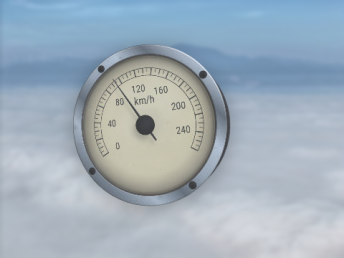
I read 95 km/h
